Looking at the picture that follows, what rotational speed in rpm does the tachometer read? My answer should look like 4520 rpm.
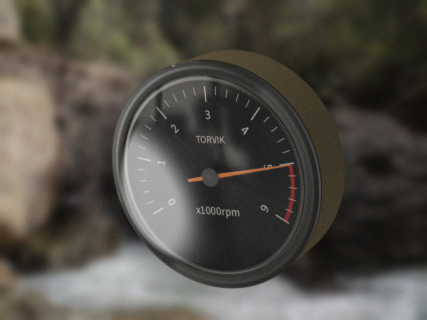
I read 5000 rpm
